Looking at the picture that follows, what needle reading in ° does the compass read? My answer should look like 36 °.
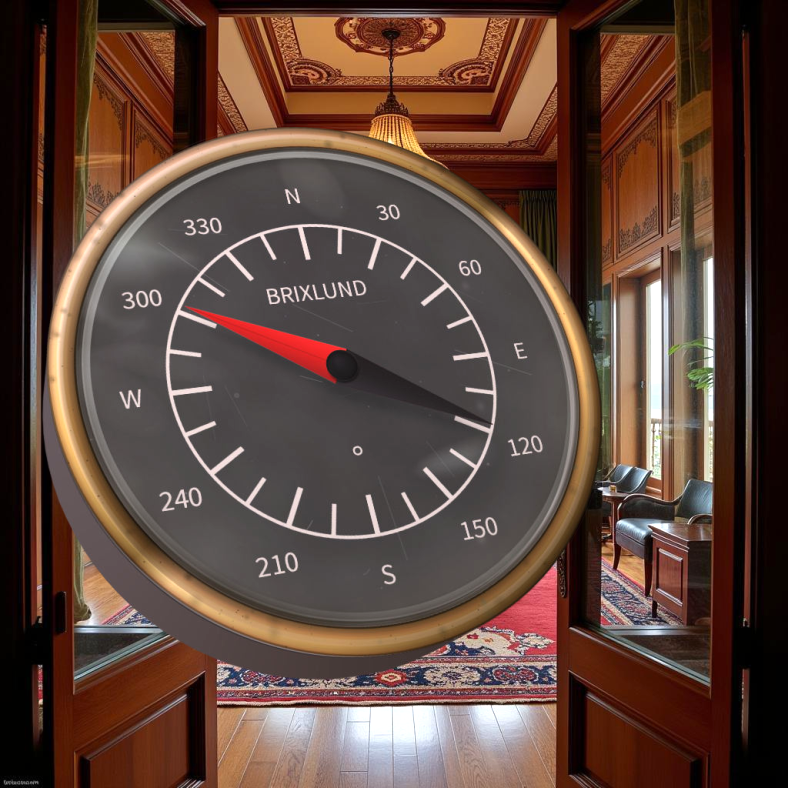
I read 300 °
